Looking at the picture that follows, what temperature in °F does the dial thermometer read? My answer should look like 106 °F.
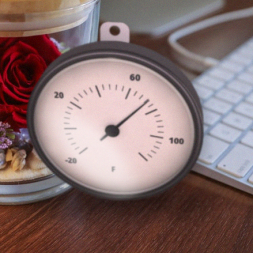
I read 72 °F
